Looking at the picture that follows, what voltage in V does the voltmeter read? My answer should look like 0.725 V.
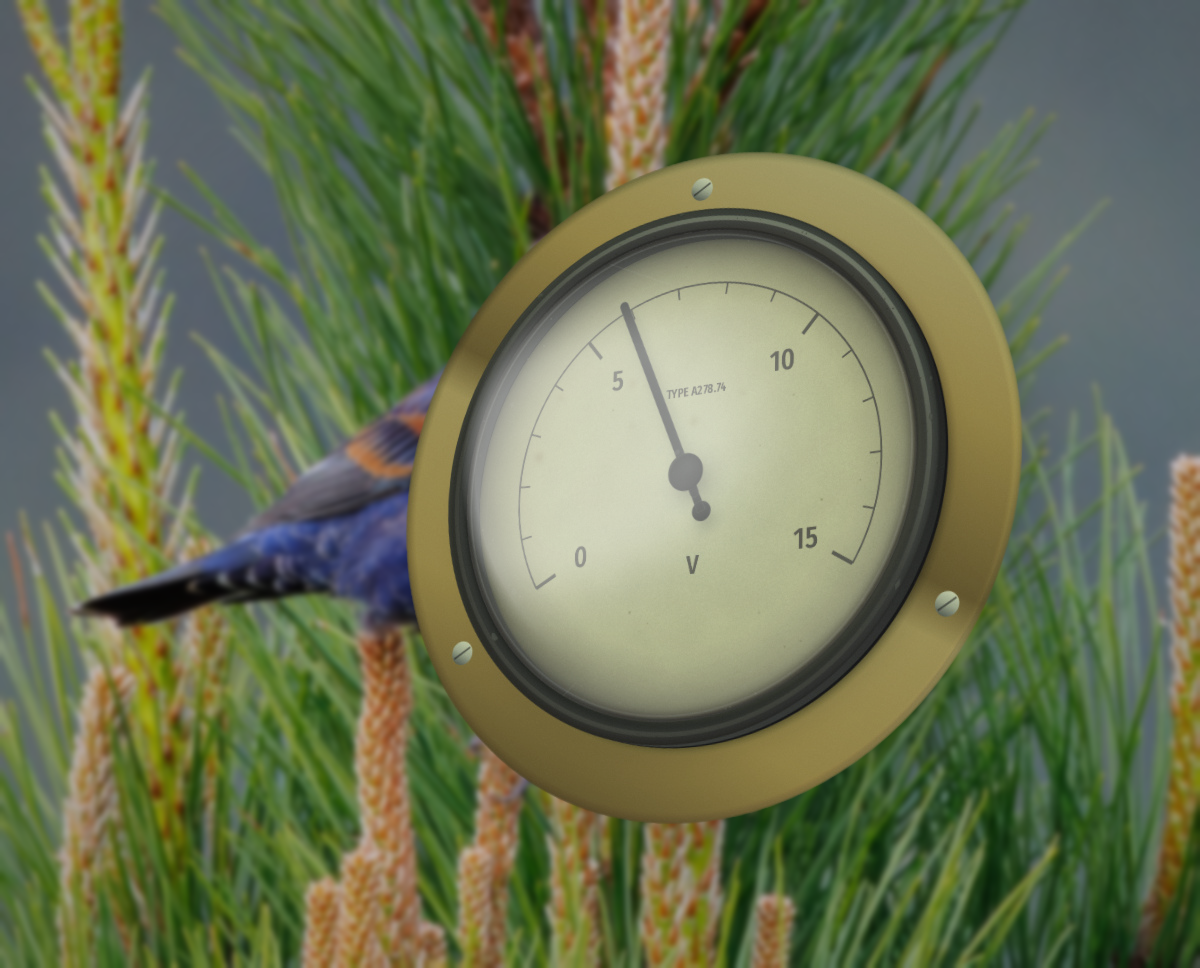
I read 6 V
